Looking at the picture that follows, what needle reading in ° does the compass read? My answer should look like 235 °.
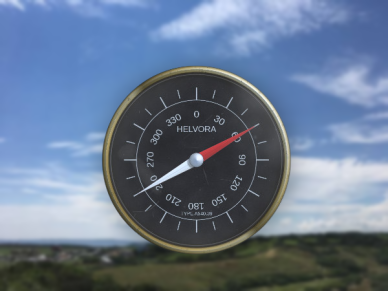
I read 60 °
